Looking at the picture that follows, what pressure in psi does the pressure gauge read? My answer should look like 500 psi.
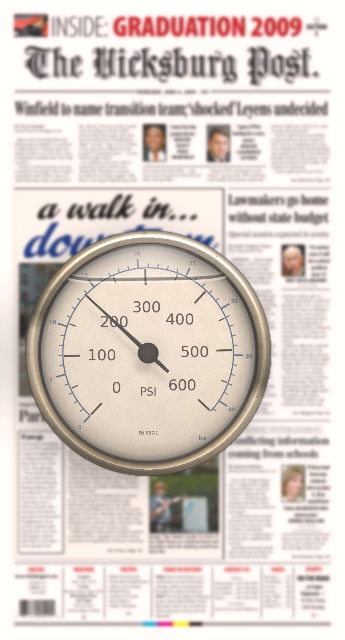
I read 200 psi
